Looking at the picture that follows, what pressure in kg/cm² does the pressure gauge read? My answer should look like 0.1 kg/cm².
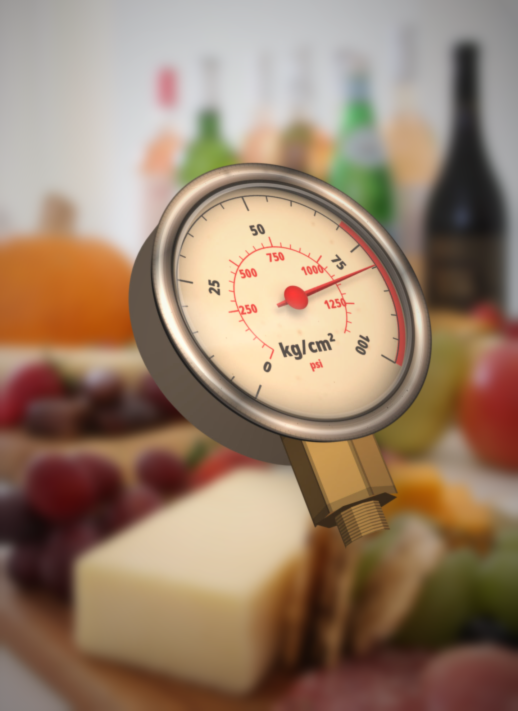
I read 80 kg/cm²
